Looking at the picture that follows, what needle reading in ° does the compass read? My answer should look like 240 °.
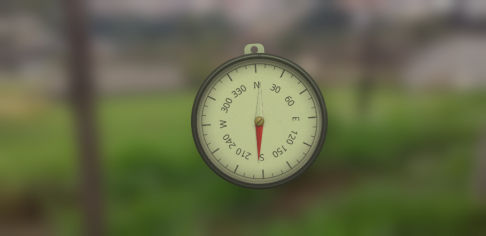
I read 185 °
